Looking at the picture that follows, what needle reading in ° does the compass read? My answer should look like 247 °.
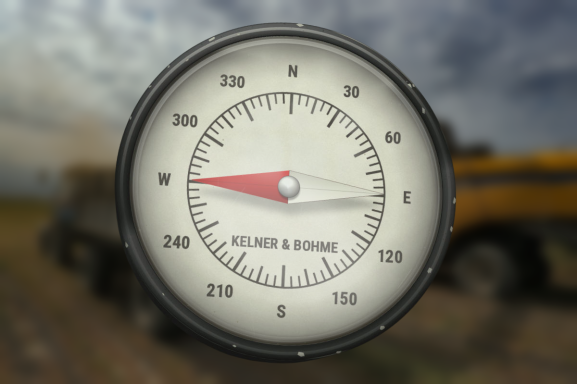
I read 270 °
